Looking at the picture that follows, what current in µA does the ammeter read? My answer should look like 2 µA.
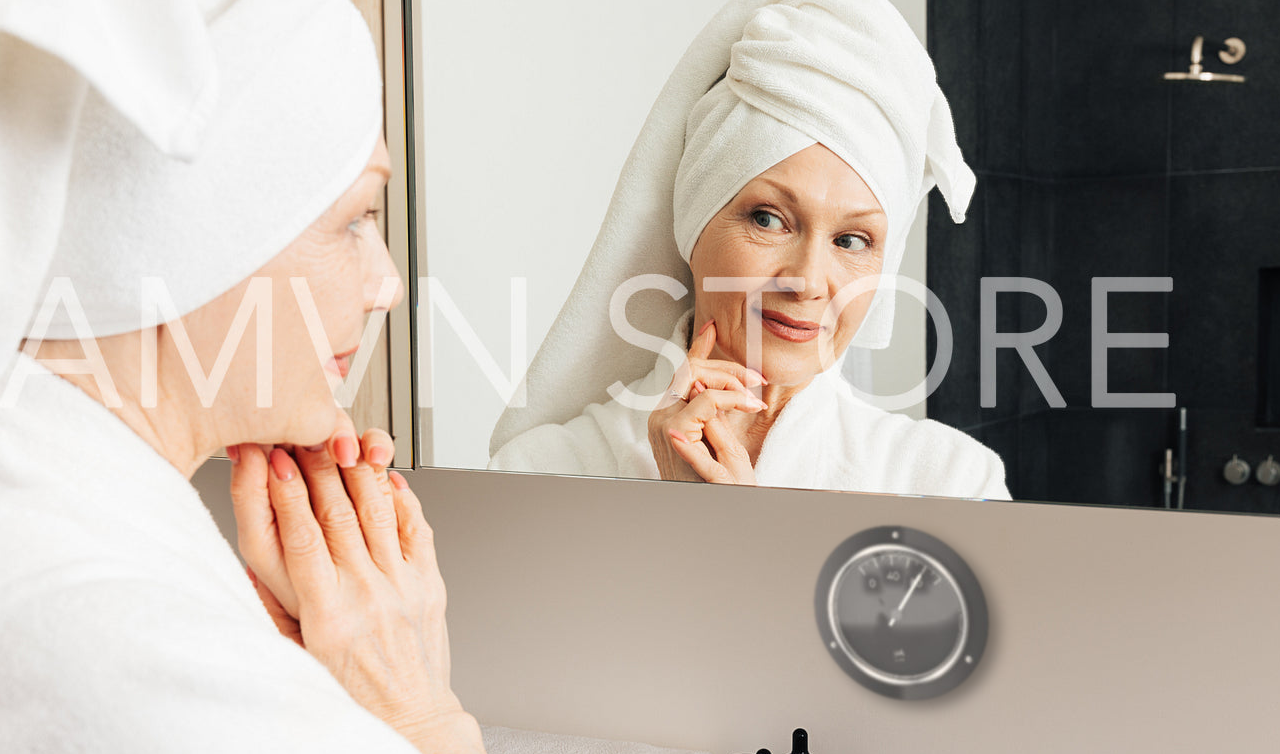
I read 80 µA
